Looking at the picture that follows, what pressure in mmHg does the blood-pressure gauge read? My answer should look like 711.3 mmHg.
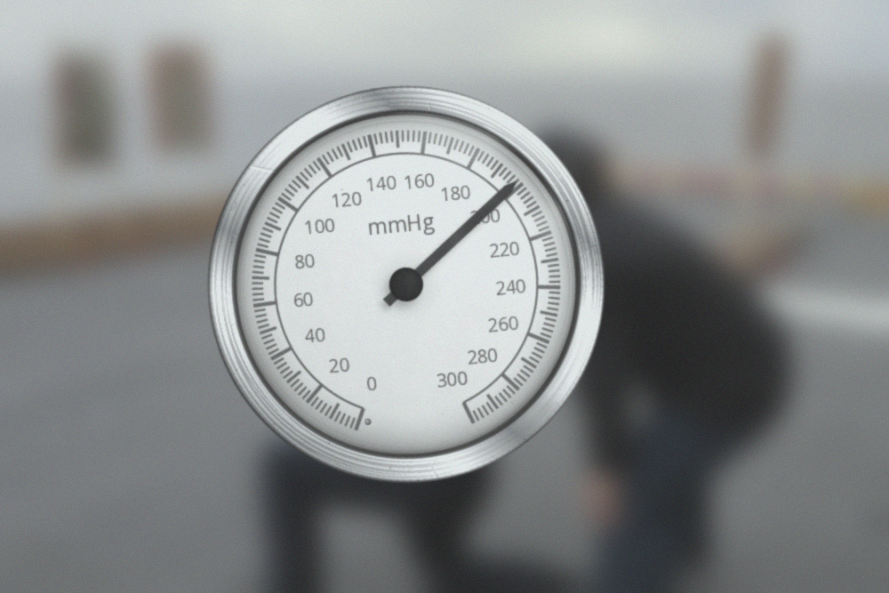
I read 198 mmHg
